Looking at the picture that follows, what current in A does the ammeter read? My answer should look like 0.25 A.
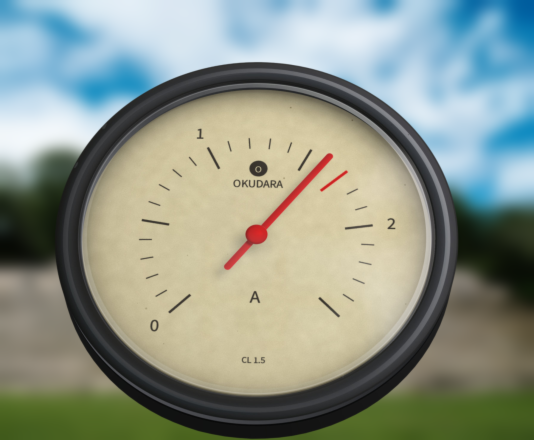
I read 1.6 A
